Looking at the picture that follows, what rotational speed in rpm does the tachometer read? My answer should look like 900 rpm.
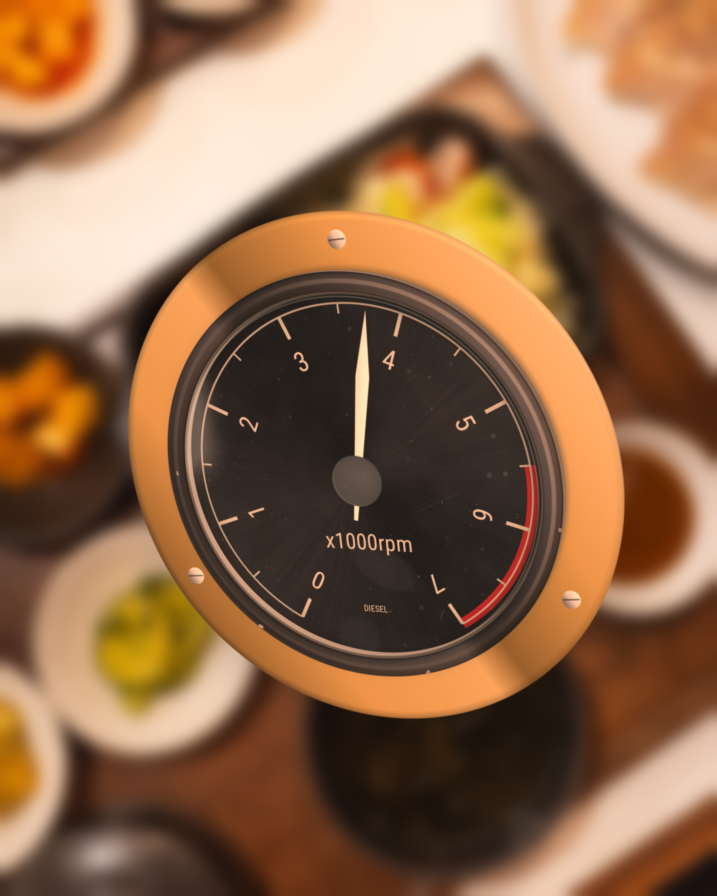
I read 3750 rpm
